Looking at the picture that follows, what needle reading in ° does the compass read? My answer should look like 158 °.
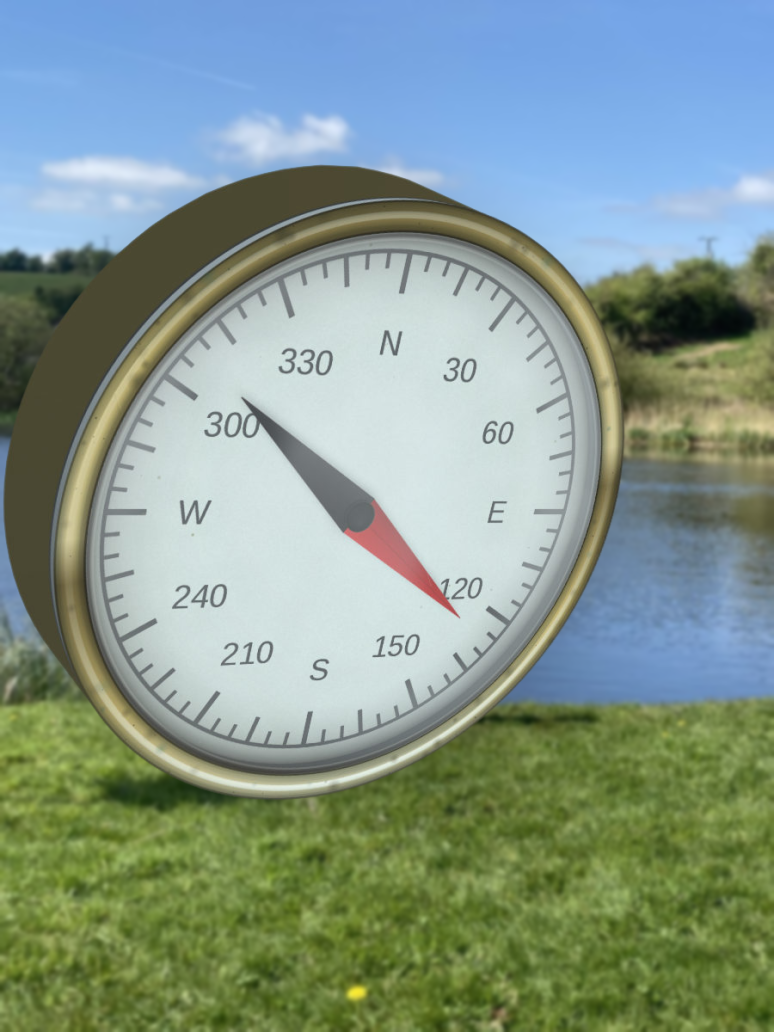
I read 127.5 °
